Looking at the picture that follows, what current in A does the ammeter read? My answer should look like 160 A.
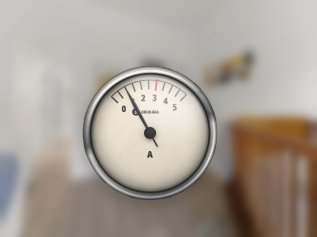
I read 1 A
